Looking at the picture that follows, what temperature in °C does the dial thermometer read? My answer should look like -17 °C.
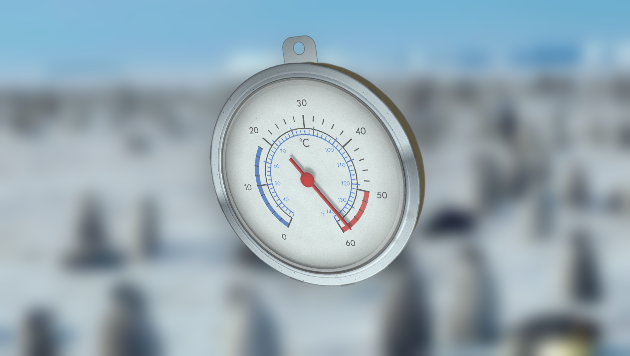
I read 58 °C
